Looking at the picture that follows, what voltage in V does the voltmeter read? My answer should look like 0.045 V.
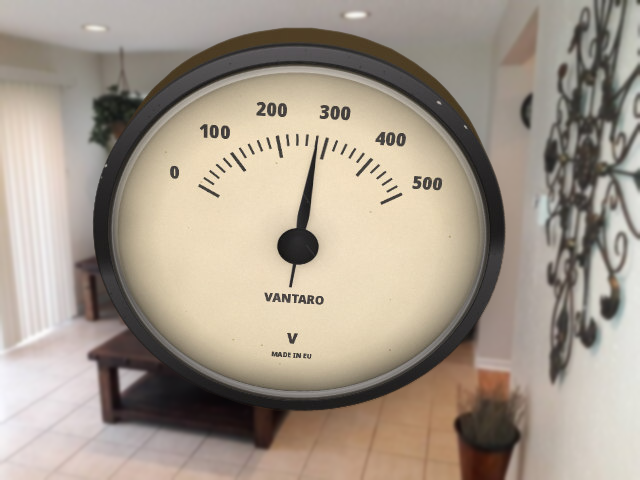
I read 280 V
